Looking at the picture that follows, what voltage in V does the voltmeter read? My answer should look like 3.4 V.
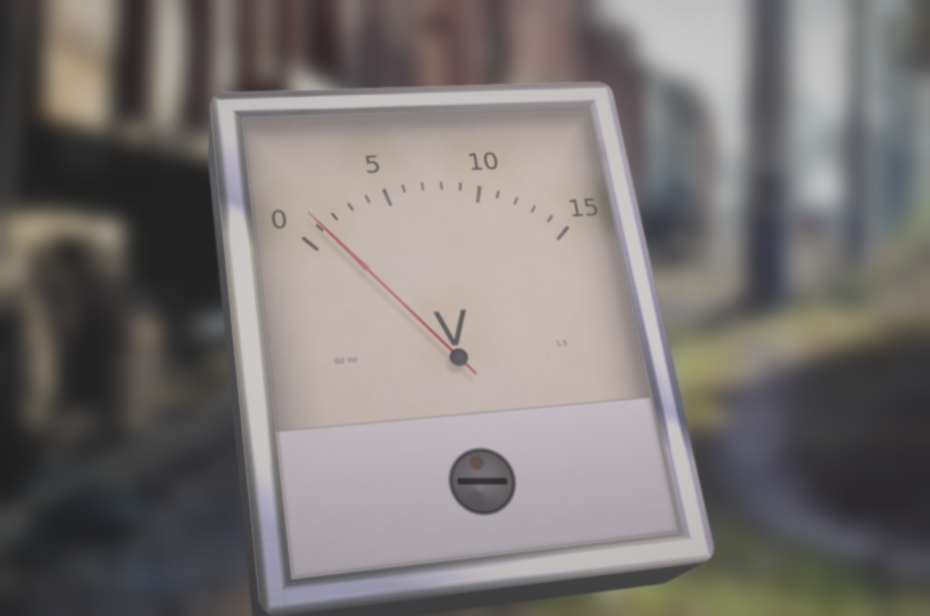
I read 1 V
